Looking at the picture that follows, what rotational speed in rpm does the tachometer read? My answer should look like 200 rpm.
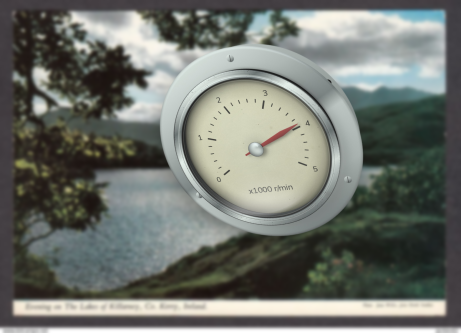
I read 3900 rpm
